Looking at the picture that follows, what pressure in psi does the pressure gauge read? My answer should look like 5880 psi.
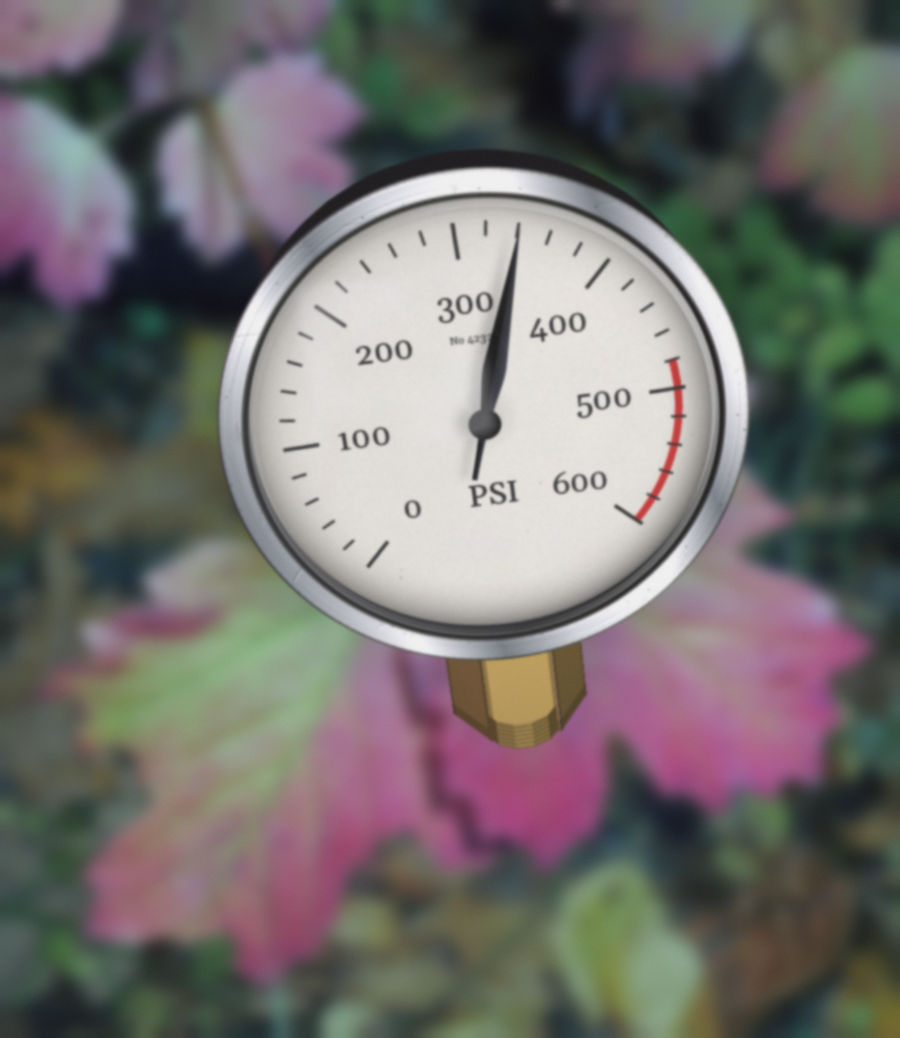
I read 340 psi
